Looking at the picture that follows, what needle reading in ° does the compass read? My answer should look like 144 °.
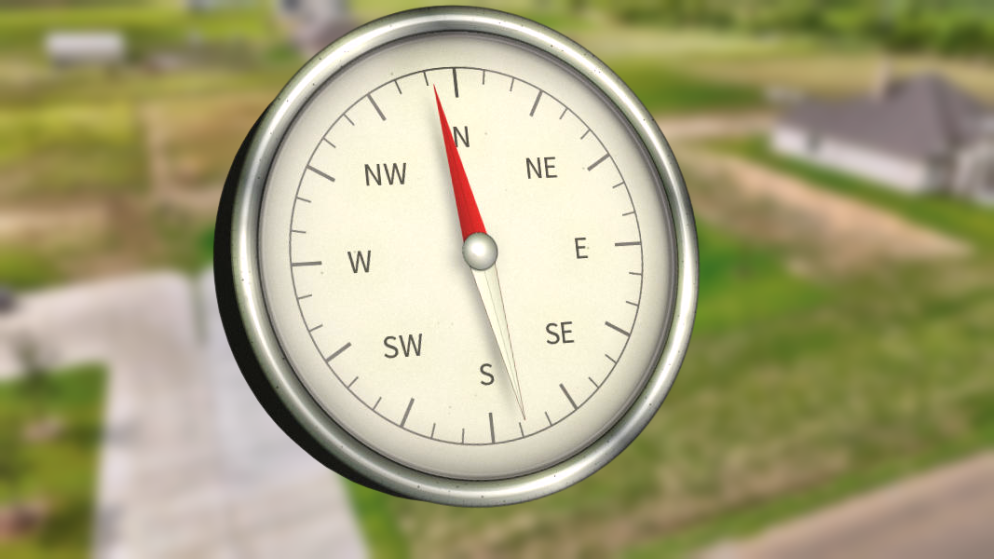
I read 350 °
